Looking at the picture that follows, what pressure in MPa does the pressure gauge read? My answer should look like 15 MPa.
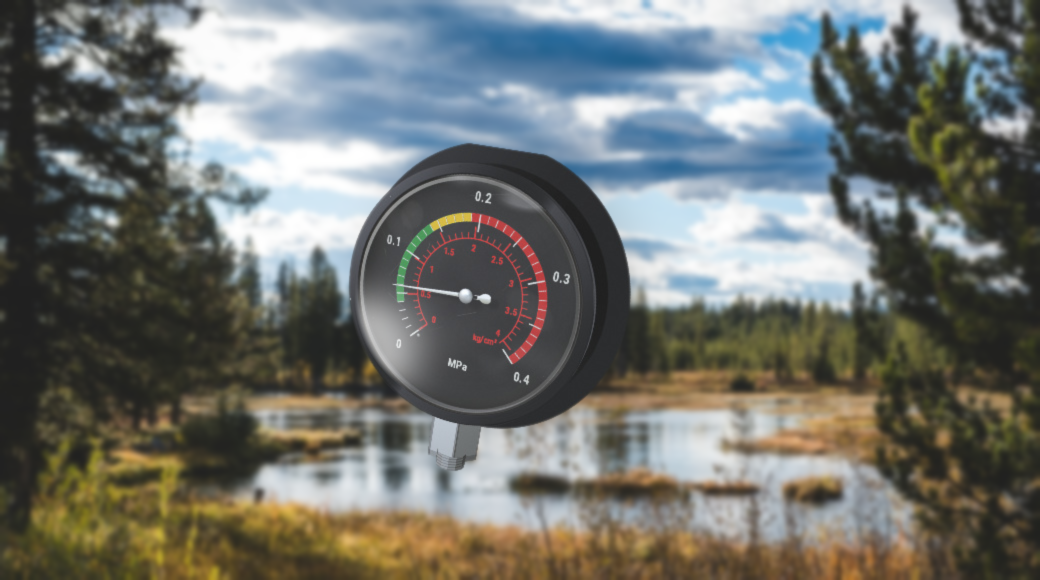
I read 0.06 MPa
